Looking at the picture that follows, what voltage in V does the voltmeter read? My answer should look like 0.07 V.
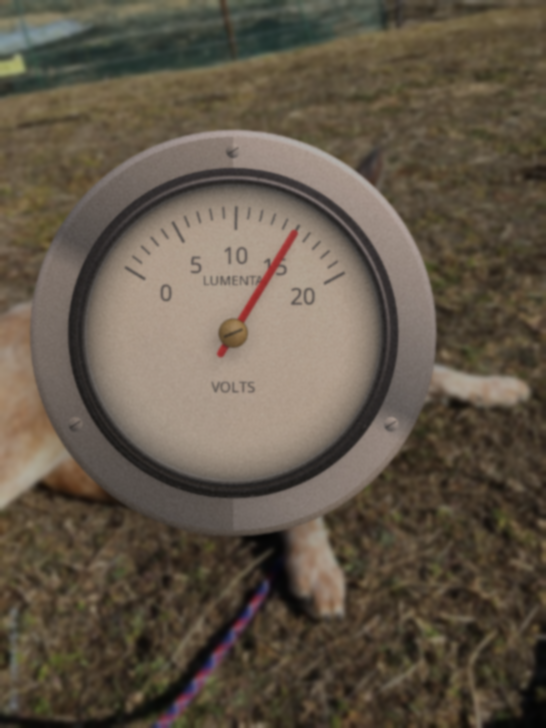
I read 15 V
